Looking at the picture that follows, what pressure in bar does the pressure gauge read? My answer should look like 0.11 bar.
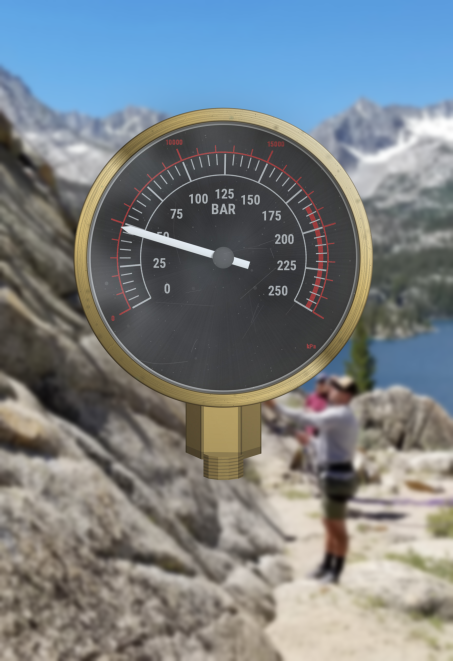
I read 47.5 bar
